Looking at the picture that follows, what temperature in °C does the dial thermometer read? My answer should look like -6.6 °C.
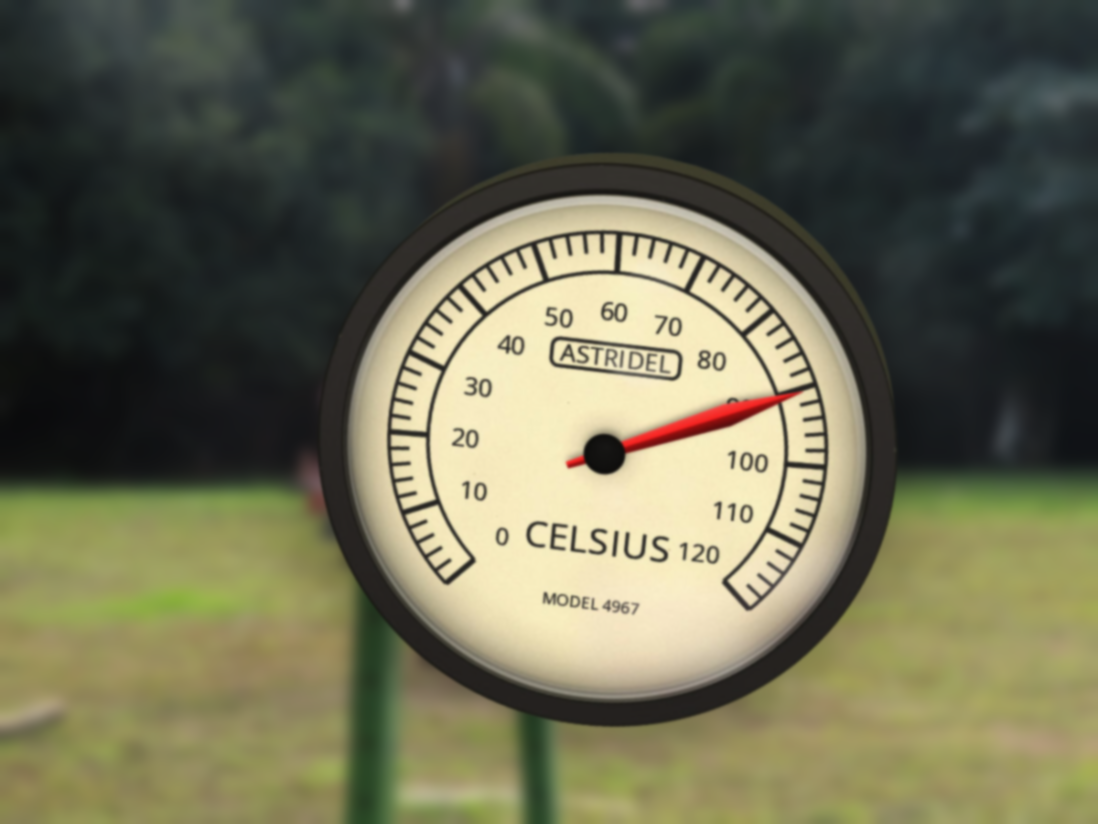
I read 90 °C
